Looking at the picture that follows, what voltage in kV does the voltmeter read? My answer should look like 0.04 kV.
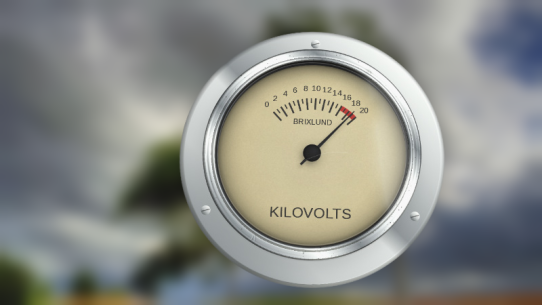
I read 19 kV
